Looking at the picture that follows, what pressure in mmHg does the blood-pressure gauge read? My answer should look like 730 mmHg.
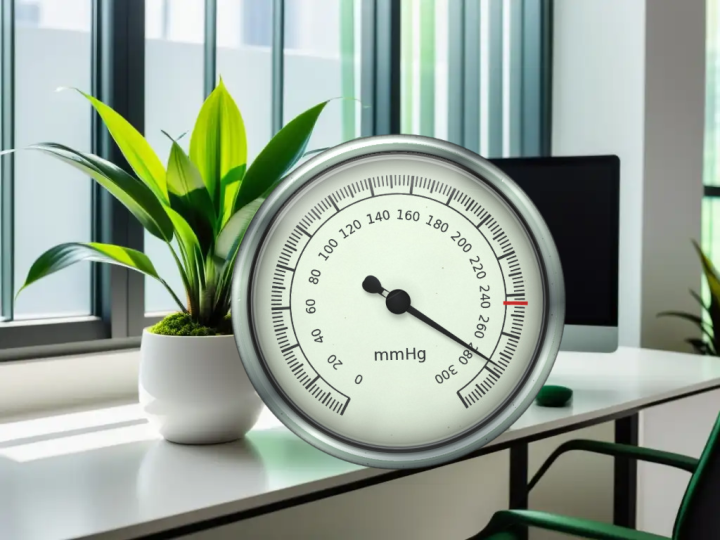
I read 276 mmHg
